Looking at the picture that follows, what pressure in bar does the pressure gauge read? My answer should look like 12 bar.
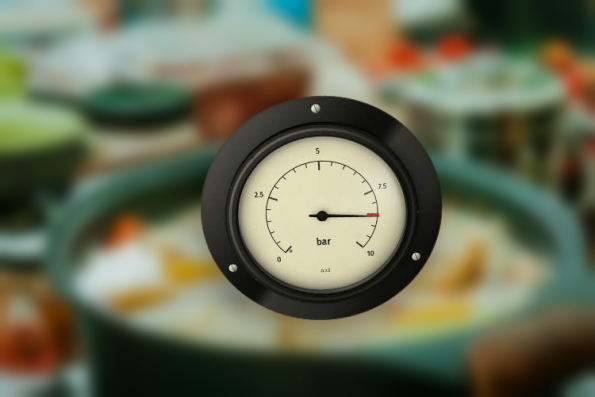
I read 8.5 bar
